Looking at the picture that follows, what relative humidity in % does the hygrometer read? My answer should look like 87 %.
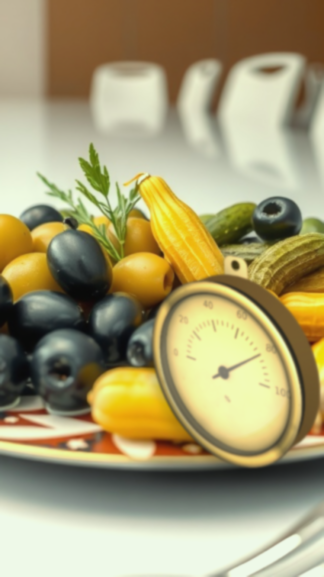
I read 80 %
